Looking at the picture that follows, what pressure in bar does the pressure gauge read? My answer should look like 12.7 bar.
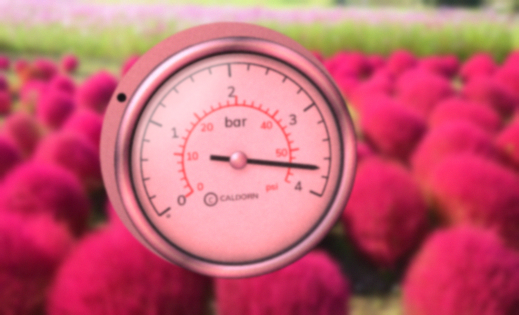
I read 3.7 bar
